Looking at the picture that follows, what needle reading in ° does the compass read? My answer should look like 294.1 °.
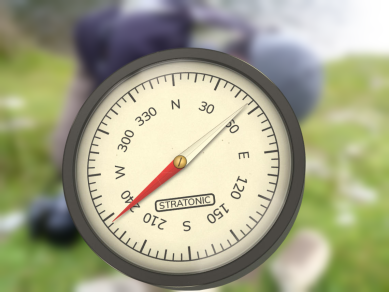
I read 235 °
